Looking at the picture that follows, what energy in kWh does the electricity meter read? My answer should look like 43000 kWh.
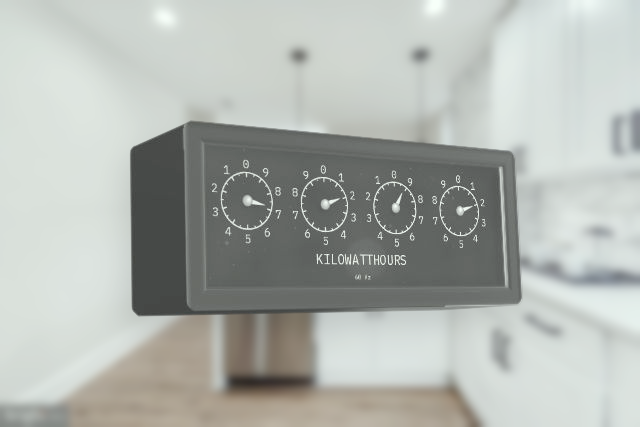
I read 7192 kWh
